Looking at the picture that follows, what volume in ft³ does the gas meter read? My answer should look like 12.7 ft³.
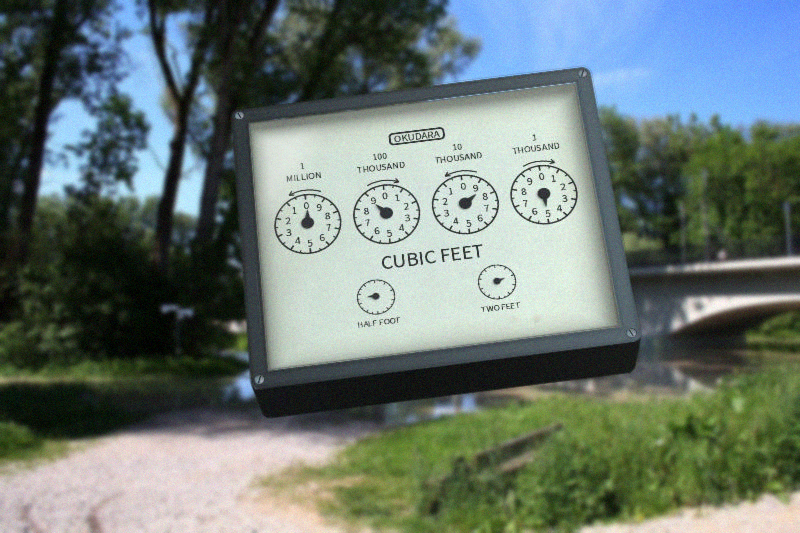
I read 988500 ft³
